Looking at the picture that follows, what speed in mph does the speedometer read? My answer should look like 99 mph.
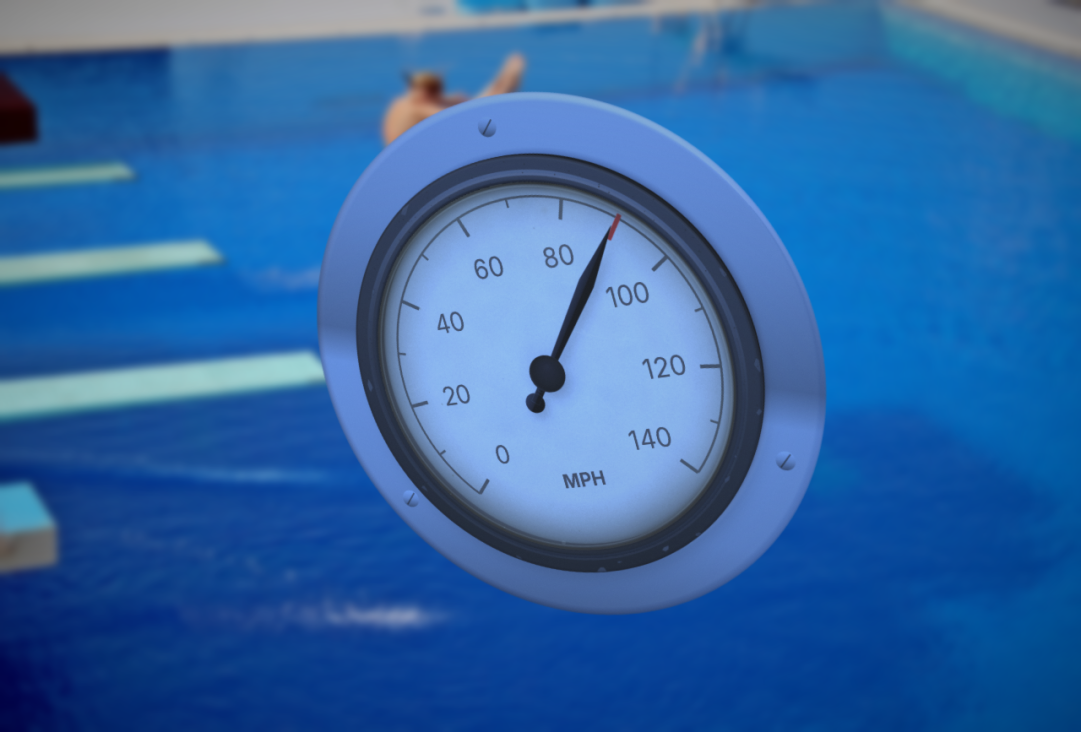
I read 90 mph
